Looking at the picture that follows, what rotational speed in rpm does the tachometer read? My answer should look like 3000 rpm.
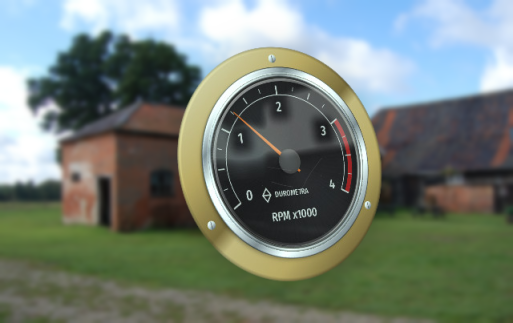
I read 1250 rpm
